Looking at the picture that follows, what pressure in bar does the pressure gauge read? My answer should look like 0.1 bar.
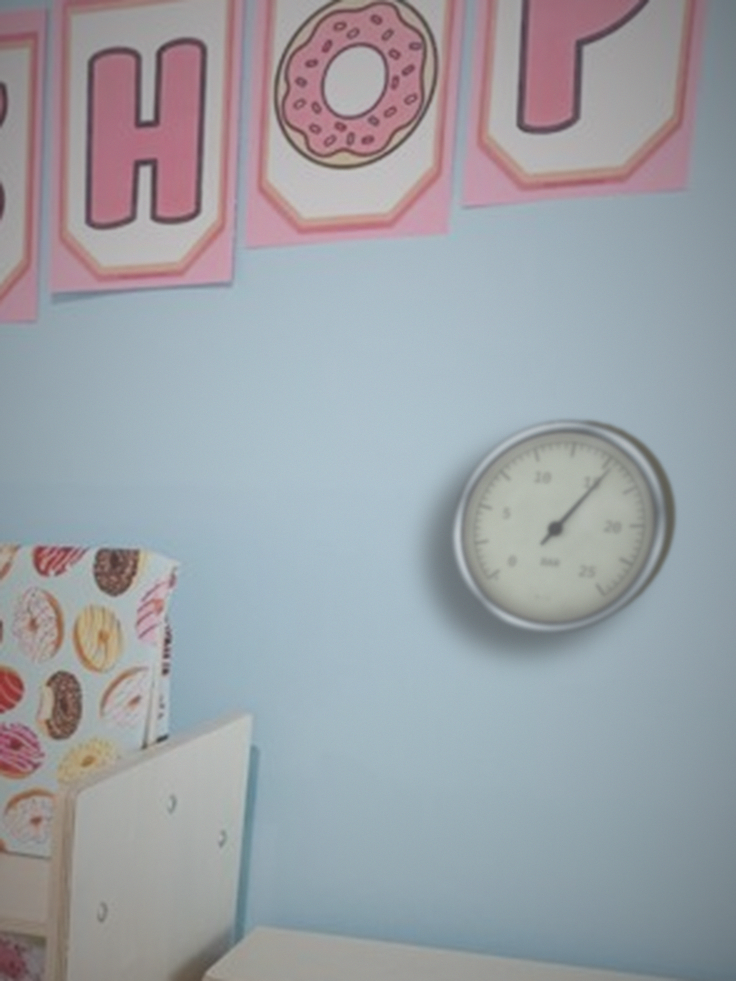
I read 15.5 bar
